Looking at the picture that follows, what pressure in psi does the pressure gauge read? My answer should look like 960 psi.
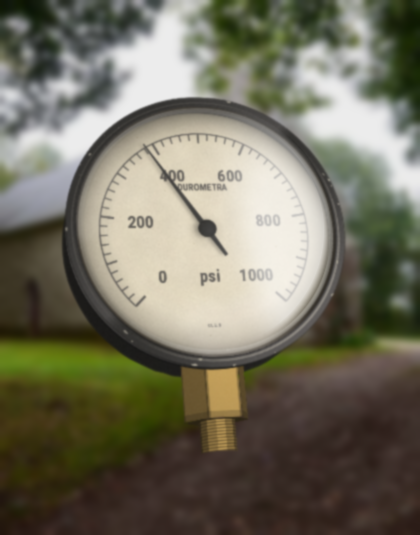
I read 380 psi
